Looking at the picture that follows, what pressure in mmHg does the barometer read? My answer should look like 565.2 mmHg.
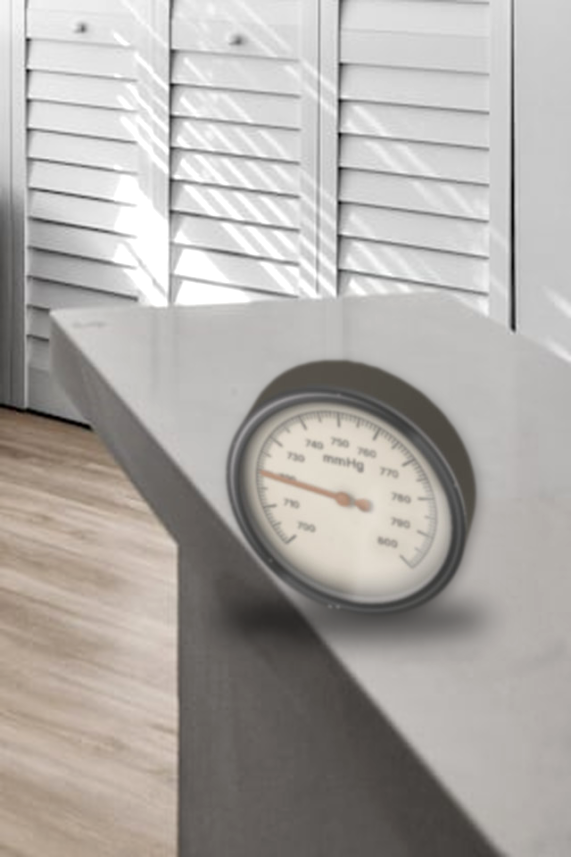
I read 720 mmHg
